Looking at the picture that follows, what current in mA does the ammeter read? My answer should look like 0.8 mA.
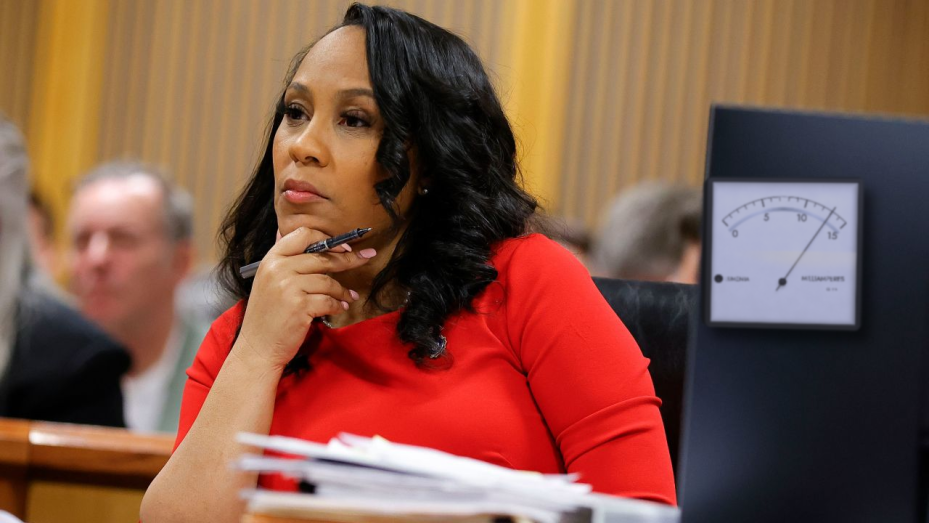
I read 13 mA
